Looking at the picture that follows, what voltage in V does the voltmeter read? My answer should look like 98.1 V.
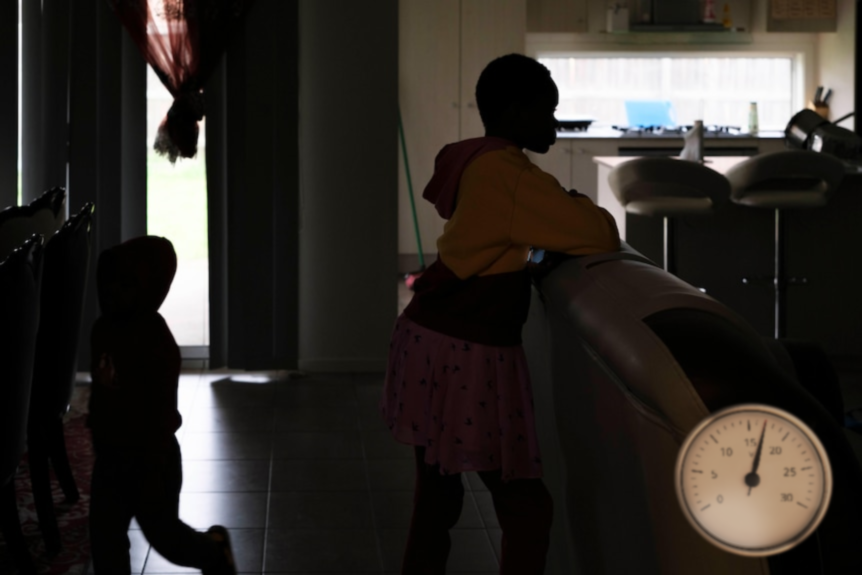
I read 17 V
